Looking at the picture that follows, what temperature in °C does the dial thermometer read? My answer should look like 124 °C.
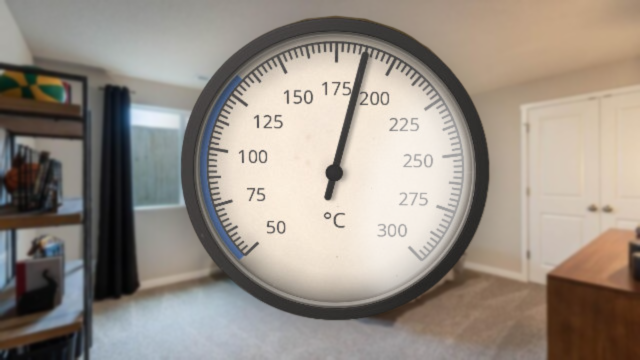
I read 187.5 °C
